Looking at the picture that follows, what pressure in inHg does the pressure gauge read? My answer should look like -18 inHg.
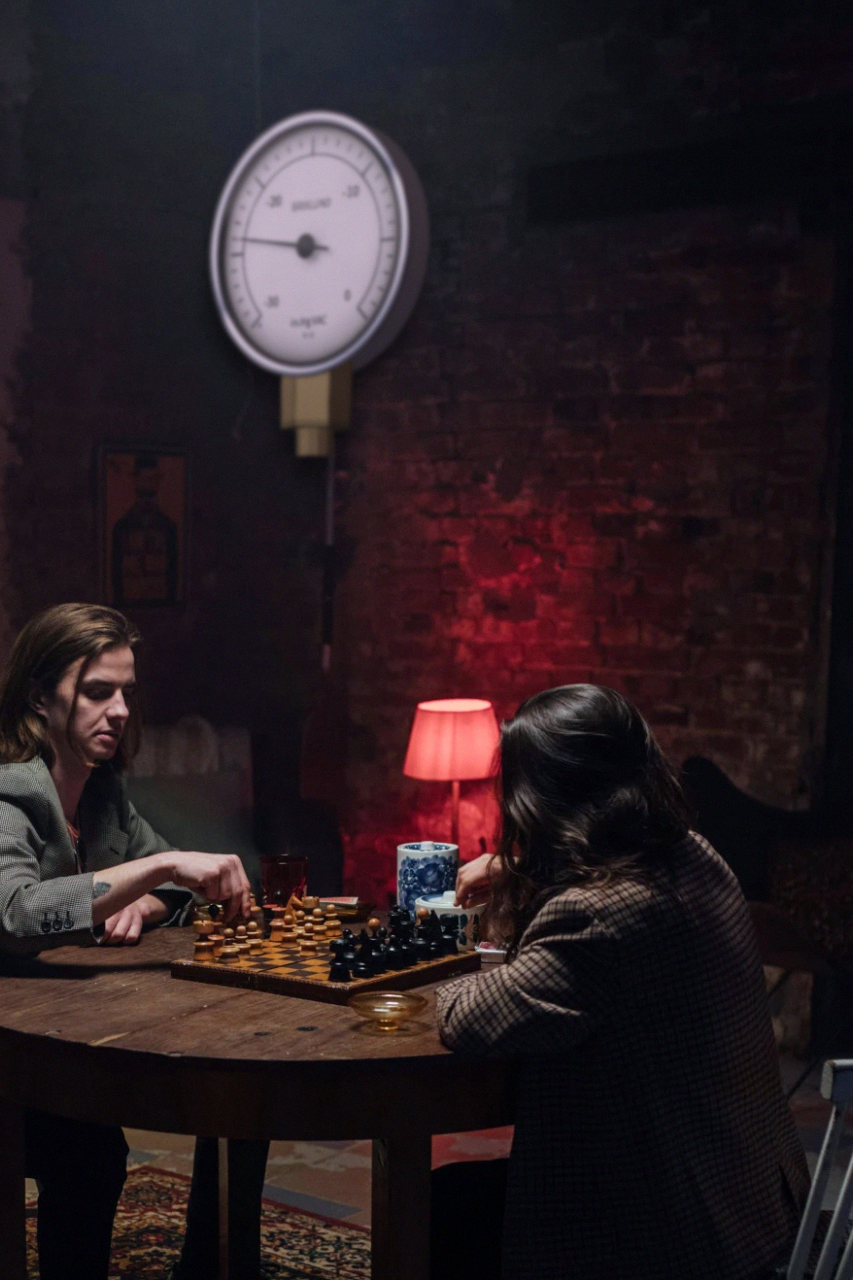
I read -24 inHg
